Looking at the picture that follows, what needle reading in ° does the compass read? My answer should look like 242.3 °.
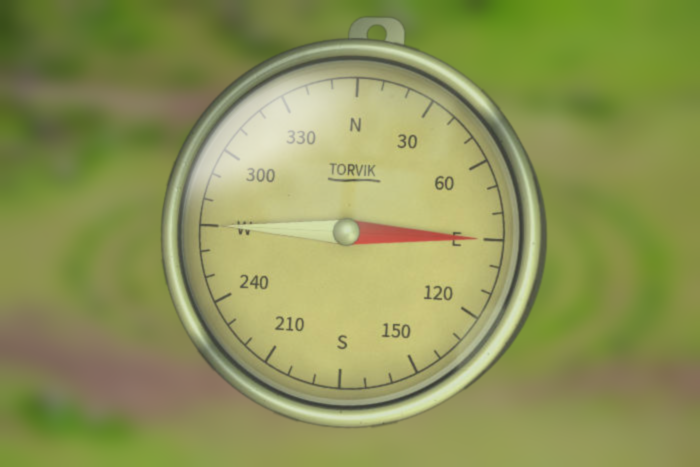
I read 90 °
